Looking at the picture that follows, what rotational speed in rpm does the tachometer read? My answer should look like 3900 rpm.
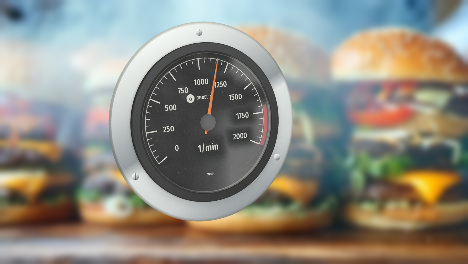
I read 1150 rpm
